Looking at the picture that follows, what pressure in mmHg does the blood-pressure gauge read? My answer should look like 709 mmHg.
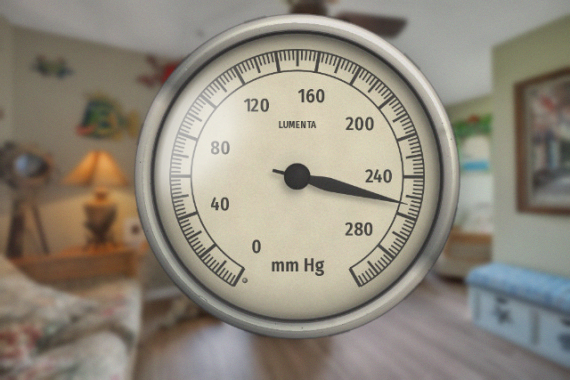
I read 254 mmHg
